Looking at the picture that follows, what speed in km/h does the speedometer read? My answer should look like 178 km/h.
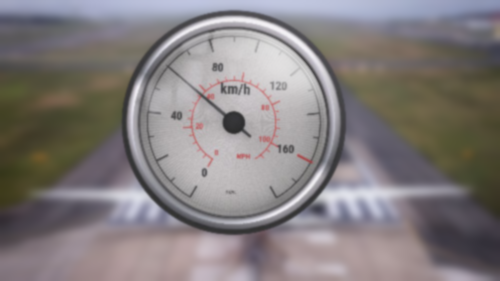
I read 60 km/h
